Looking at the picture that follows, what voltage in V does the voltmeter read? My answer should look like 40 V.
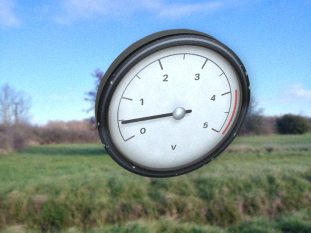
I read 0.5 V
